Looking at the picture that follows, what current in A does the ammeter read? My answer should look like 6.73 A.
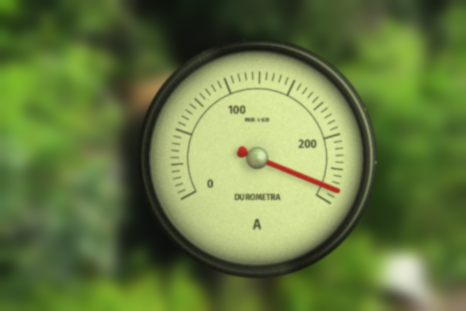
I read 240 A
